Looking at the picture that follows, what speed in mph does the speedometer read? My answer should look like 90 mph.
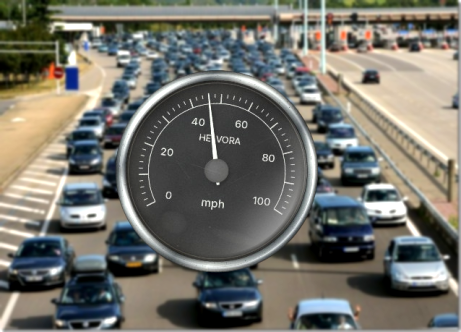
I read 46 mph
